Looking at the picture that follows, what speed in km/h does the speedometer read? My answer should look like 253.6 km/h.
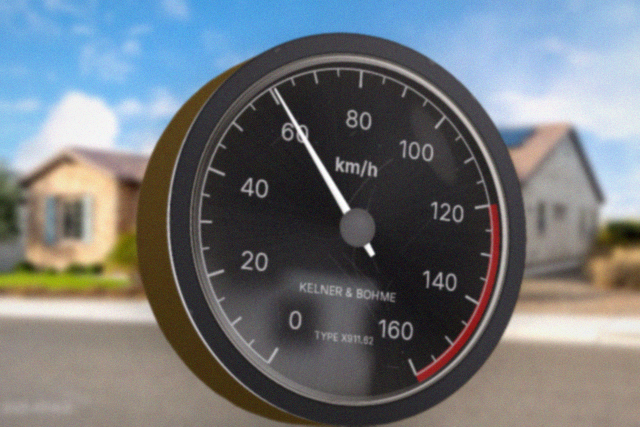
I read 60 km/h
